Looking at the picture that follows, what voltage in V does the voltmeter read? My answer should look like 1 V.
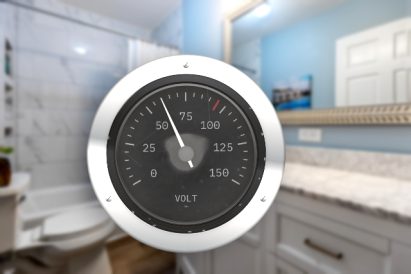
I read 60 V
